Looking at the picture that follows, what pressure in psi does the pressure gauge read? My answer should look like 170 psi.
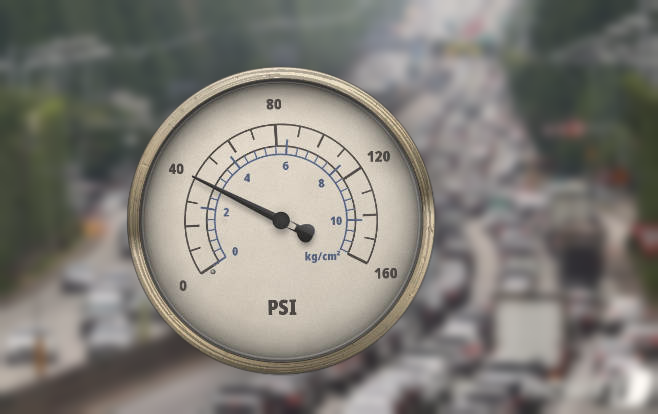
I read 40 psi
